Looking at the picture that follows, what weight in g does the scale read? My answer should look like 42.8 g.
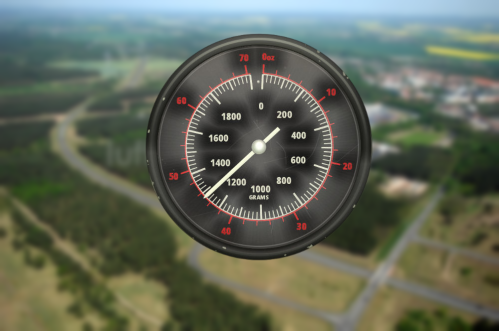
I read 1280 g
